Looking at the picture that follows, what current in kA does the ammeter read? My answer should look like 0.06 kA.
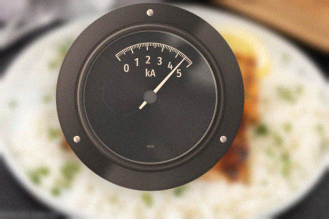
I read 4.5 kA
